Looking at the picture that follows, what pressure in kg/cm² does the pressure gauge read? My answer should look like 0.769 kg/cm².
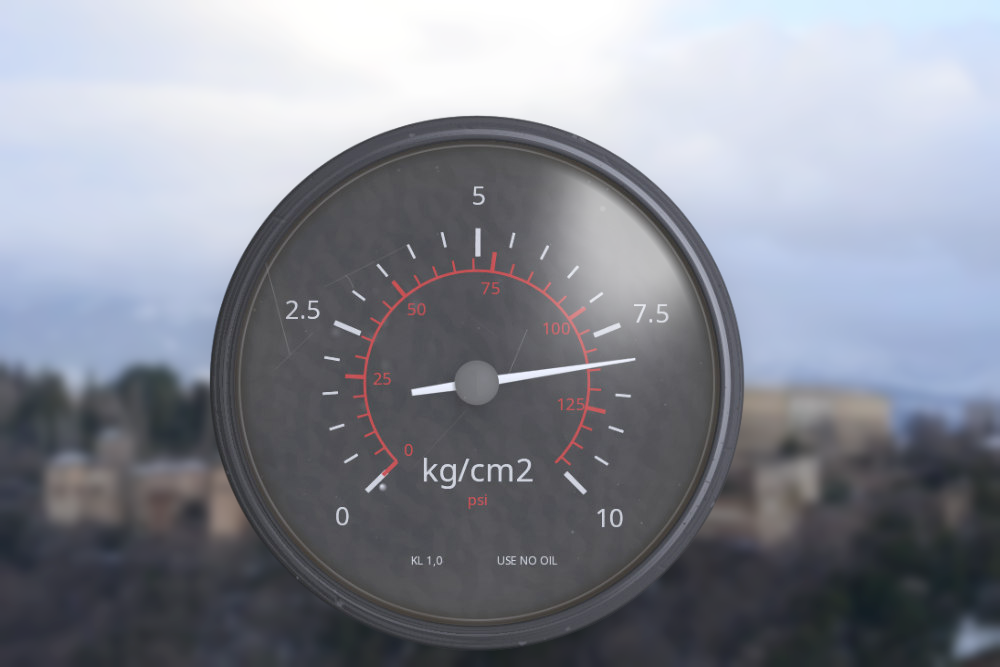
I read 8 kg/cm²
